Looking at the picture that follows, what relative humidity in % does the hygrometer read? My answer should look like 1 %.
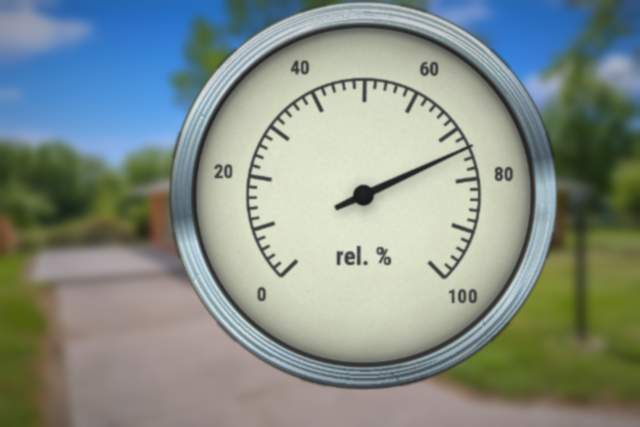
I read 74 %
